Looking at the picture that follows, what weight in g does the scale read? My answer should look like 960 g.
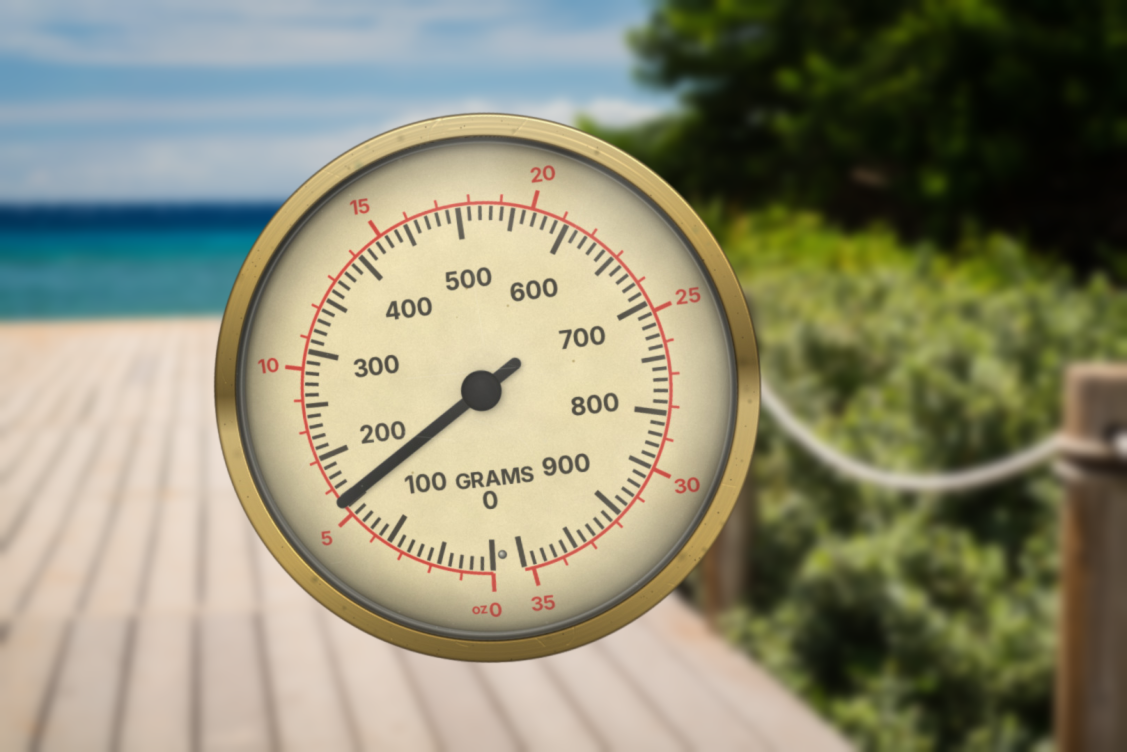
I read 155 g
